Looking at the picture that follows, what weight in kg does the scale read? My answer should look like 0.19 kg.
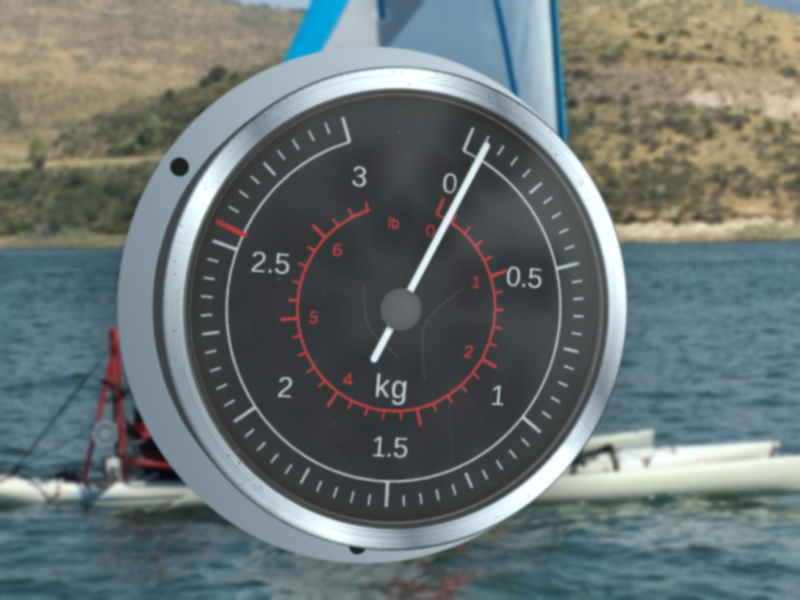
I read 0.05 kg
